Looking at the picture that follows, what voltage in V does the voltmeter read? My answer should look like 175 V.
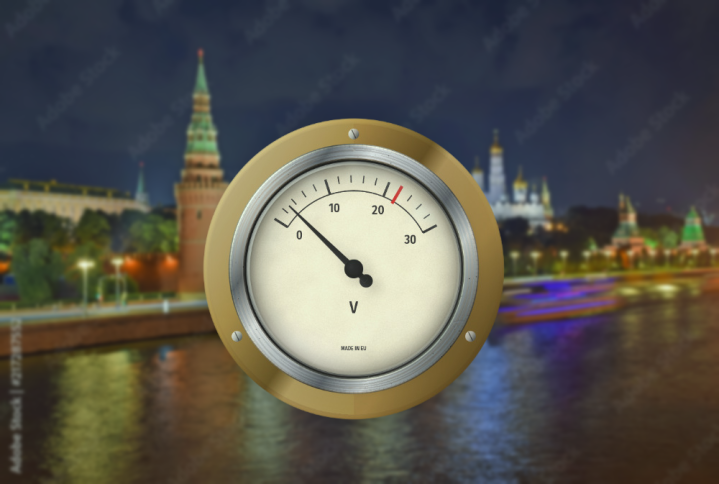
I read 3 V
